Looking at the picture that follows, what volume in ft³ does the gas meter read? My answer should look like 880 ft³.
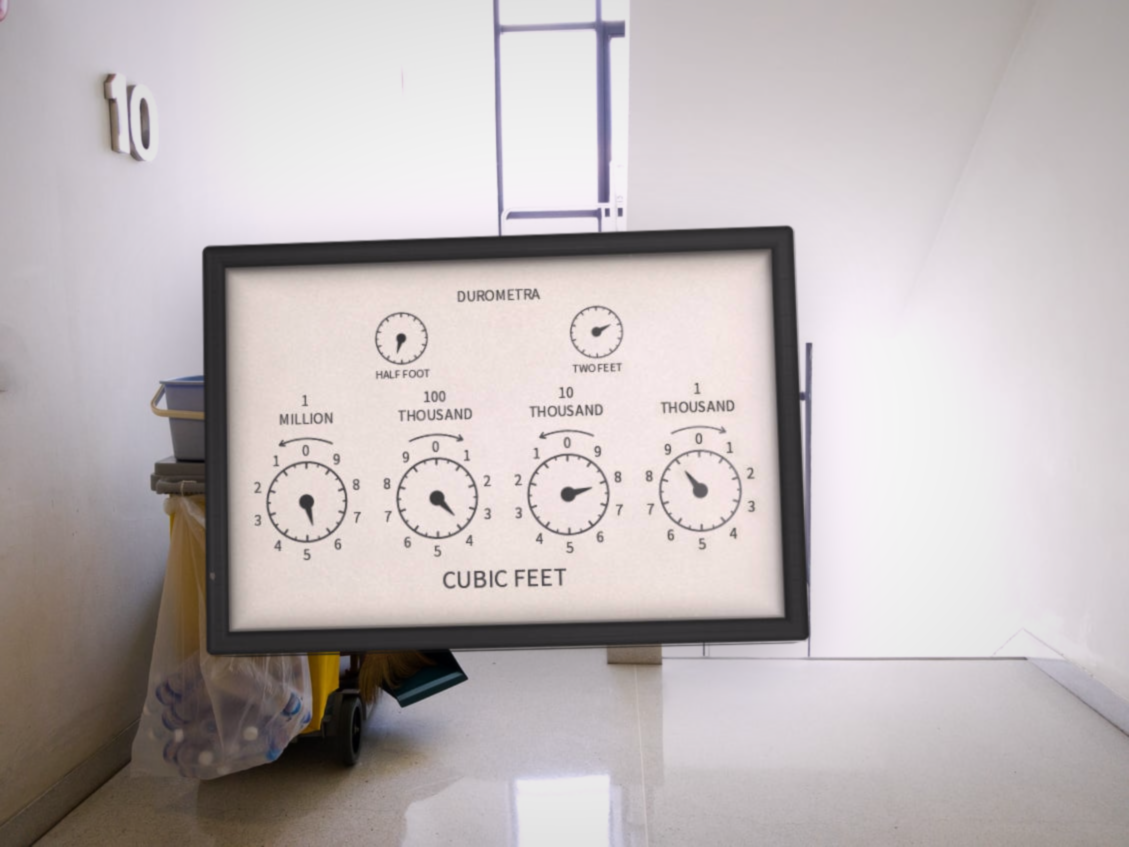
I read 537900 ft³
